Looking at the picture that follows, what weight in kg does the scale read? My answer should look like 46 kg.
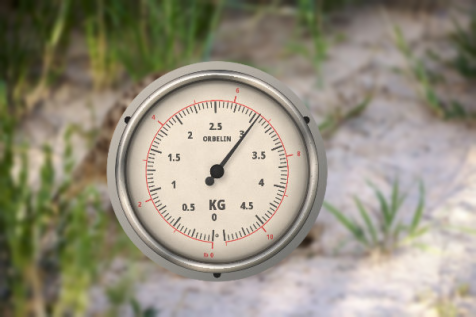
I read 3.05 kg
